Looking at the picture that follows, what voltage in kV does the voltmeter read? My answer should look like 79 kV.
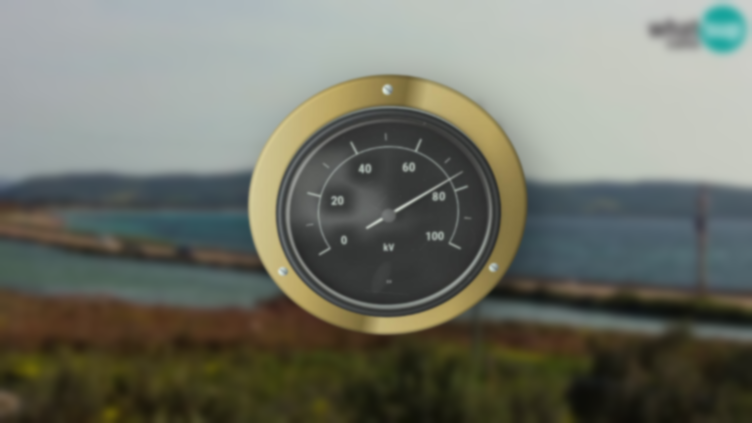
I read 75 kV
